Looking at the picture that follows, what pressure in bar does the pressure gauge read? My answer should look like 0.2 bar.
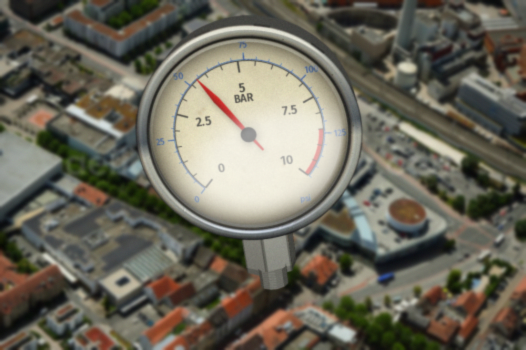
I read 3.75 bar
